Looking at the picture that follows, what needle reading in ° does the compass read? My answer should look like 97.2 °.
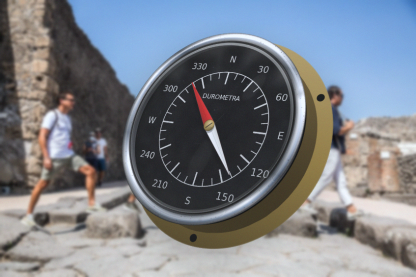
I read 320 °
